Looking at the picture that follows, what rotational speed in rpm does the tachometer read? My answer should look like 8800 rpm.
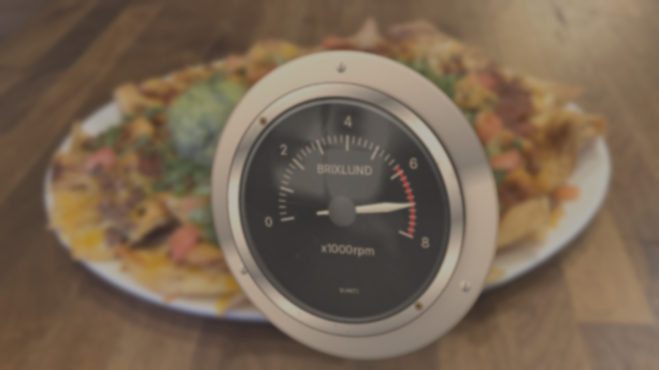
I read 7000 rpm
